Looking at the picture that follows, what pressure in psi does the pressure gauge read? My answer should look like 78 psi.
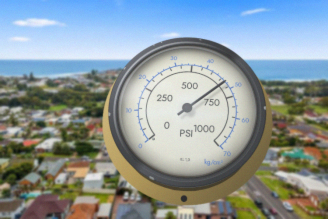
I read 675 psi
